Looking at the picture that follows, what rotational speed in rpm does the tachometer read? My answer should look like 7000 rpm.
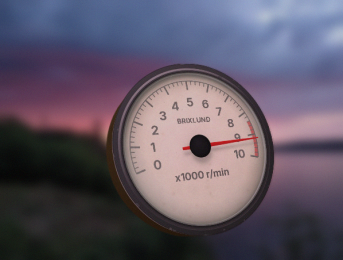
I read 9200 rpm
